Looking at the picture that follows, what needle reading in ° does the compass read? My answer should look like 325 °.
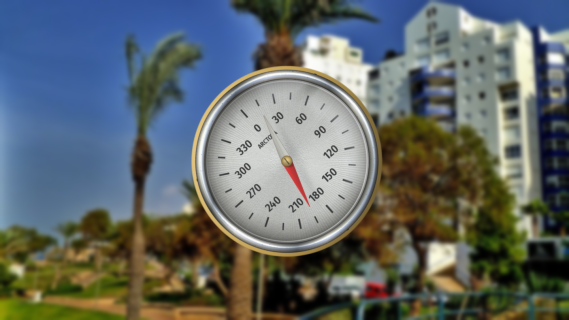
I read 195 °
